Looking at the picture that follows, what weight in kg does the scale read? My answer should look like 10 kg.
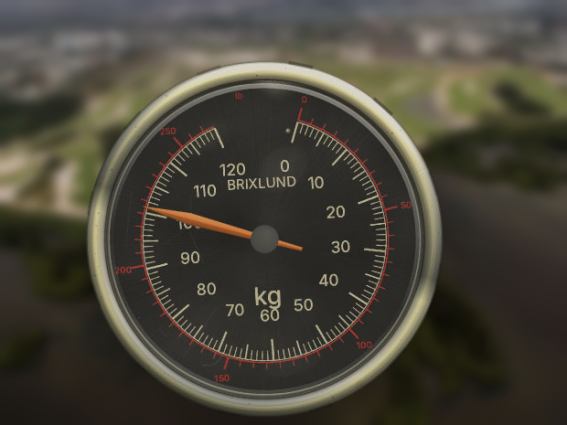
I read 101 kg
